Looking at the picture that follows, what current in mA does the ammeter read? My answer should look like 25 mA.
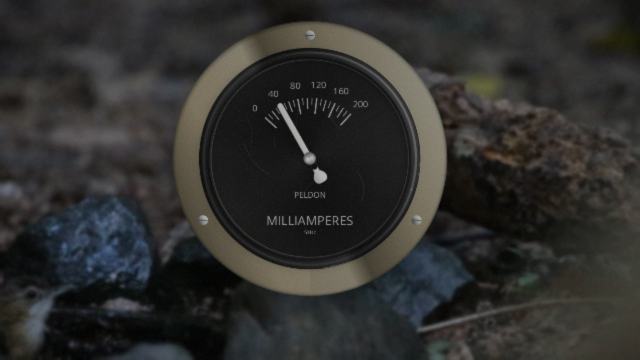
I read 40 mA
